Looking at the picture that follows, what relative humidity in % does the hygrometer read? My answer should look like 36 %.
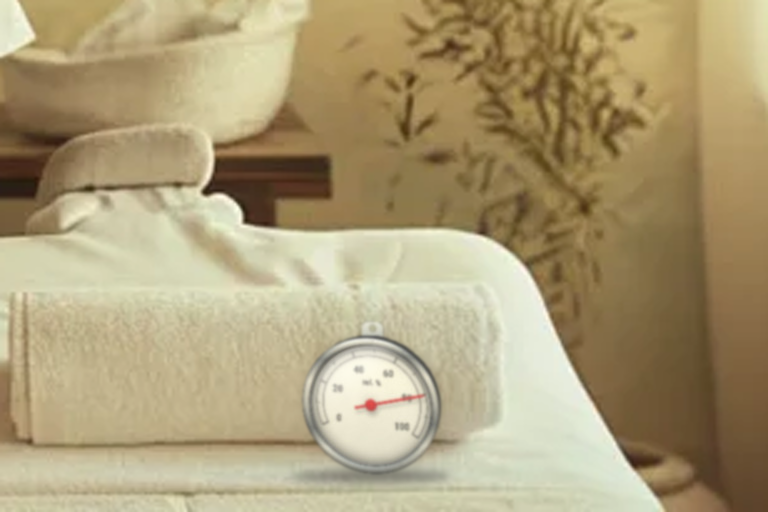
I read 80 %
